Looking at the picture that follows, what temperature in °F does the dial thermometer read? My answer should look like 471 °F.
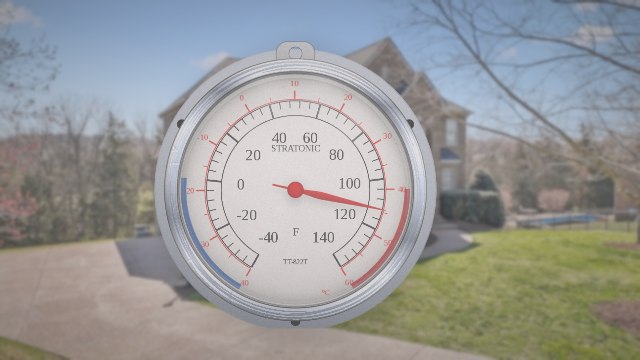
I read 112 °F
